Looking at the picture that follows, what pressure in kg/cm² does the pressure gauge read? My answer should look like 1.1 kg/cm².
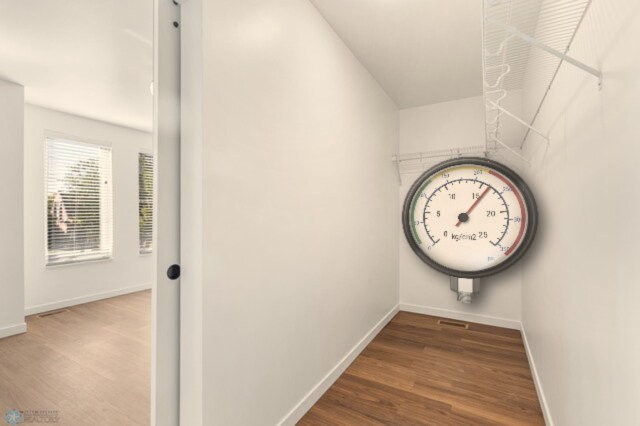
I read 16 kg/cm²
